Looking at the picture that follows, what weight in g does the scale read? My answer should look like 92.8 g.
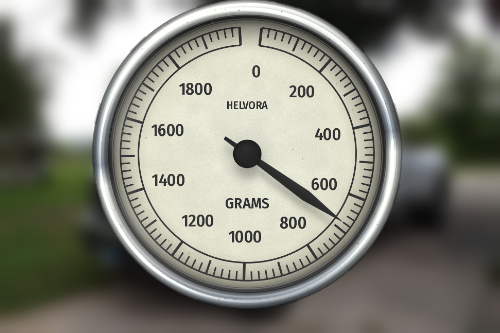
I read 680 g
